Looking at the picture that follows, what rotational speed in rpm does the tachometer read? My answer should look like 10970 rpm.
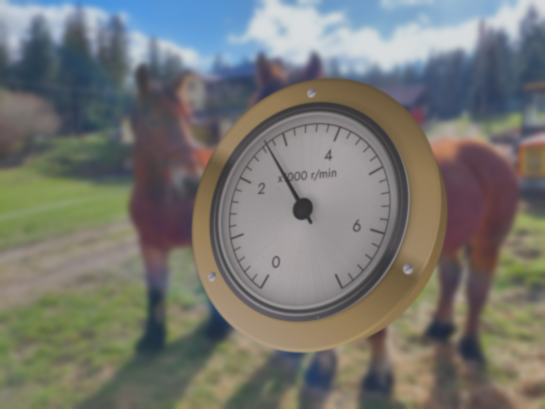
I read 2700 rpm
